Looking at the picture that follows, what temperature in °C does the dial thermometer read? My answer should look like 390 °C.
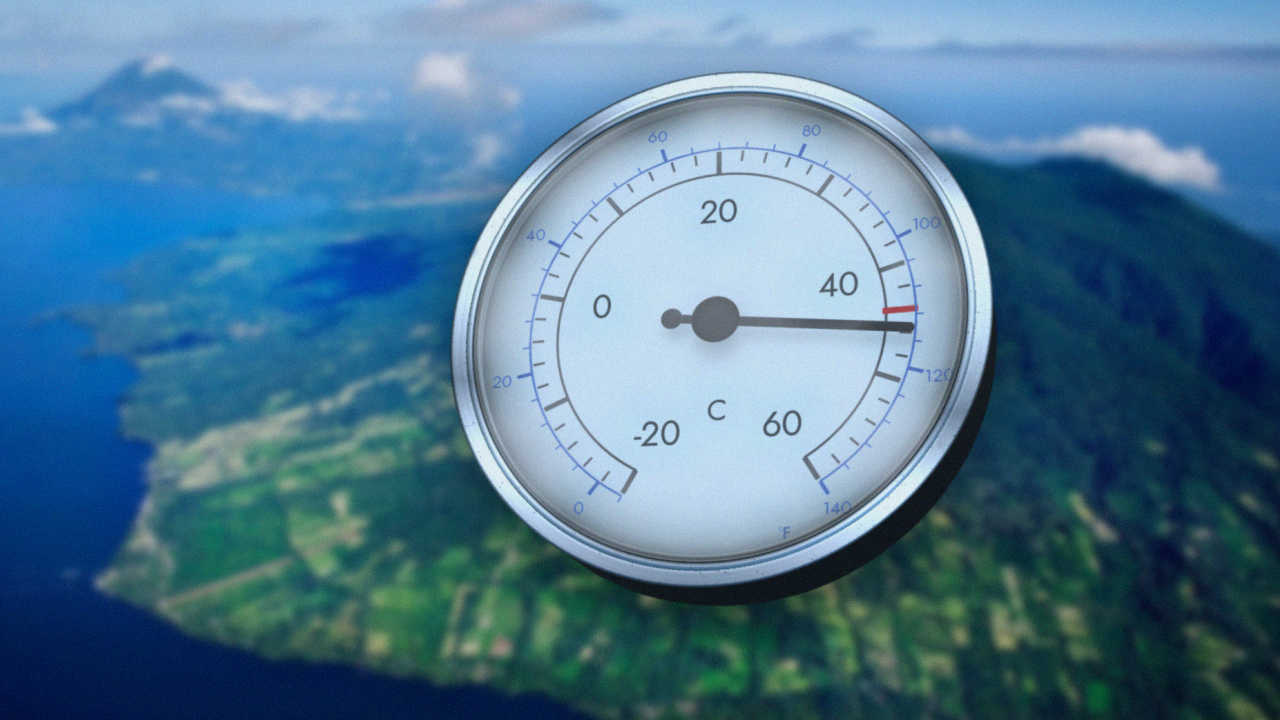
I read 46 °C
